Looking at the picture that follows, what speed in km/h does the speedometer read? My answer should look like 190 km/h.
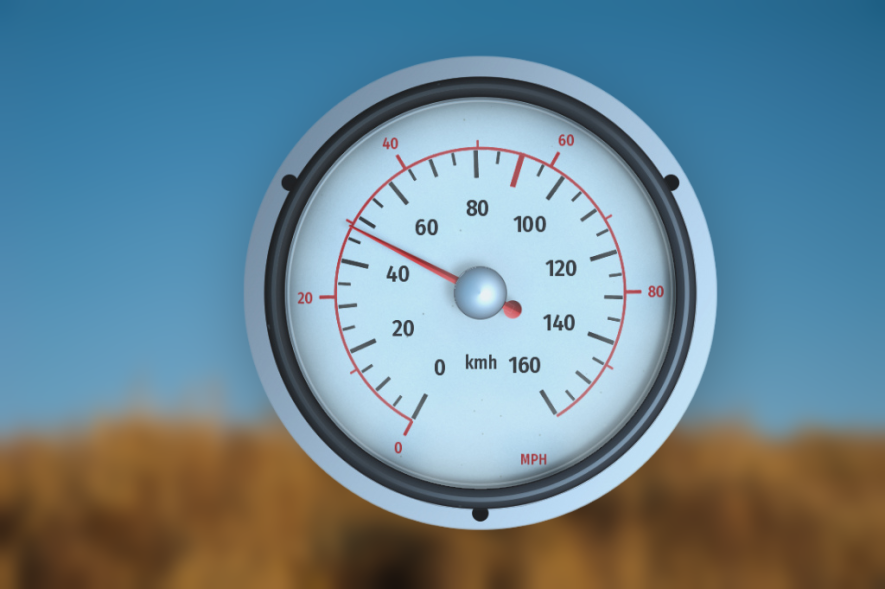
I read 47.5 km/h
